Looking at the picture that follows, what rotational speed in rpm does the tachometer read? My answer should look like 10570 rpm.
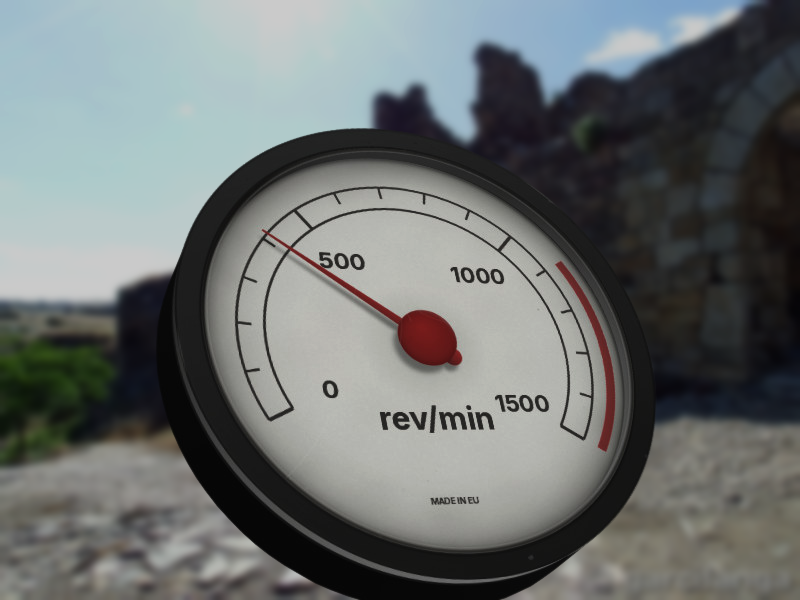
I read 400 rpm
